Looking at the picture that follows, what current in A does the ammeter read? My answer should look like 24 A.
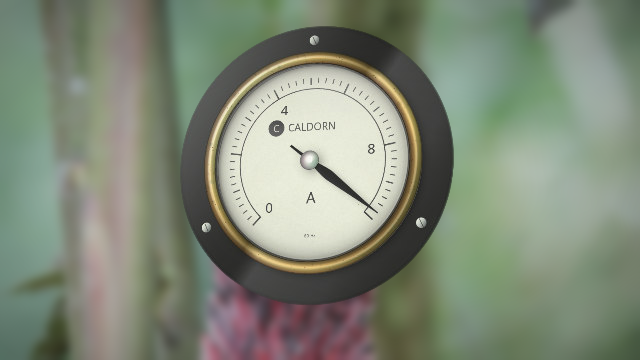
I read 9.8 A
